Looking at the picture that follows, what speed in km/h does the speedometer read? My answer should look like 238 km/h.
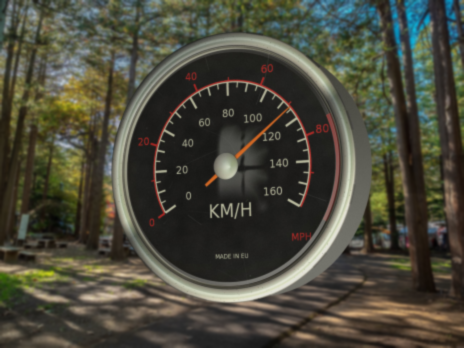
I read 115 km/h
